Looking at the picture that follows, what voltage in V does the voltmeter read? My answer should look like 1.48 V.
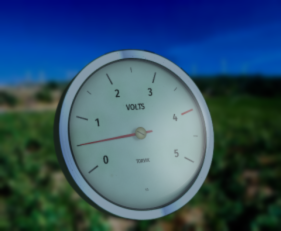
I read 0.5 V
